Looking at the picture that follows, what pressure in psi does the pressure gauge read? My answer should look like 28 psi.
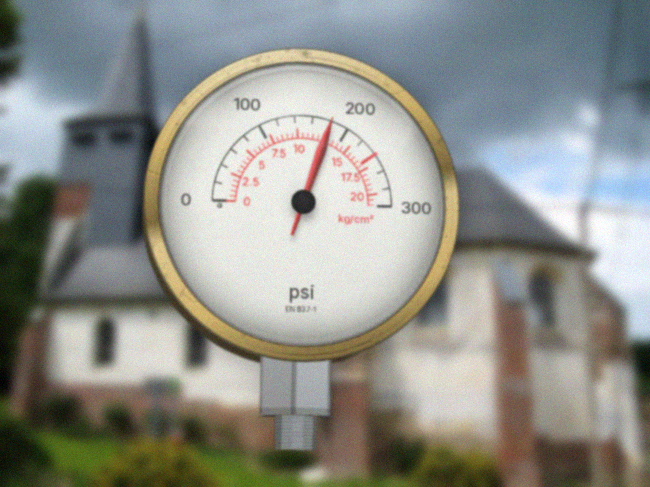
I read 180 psi
